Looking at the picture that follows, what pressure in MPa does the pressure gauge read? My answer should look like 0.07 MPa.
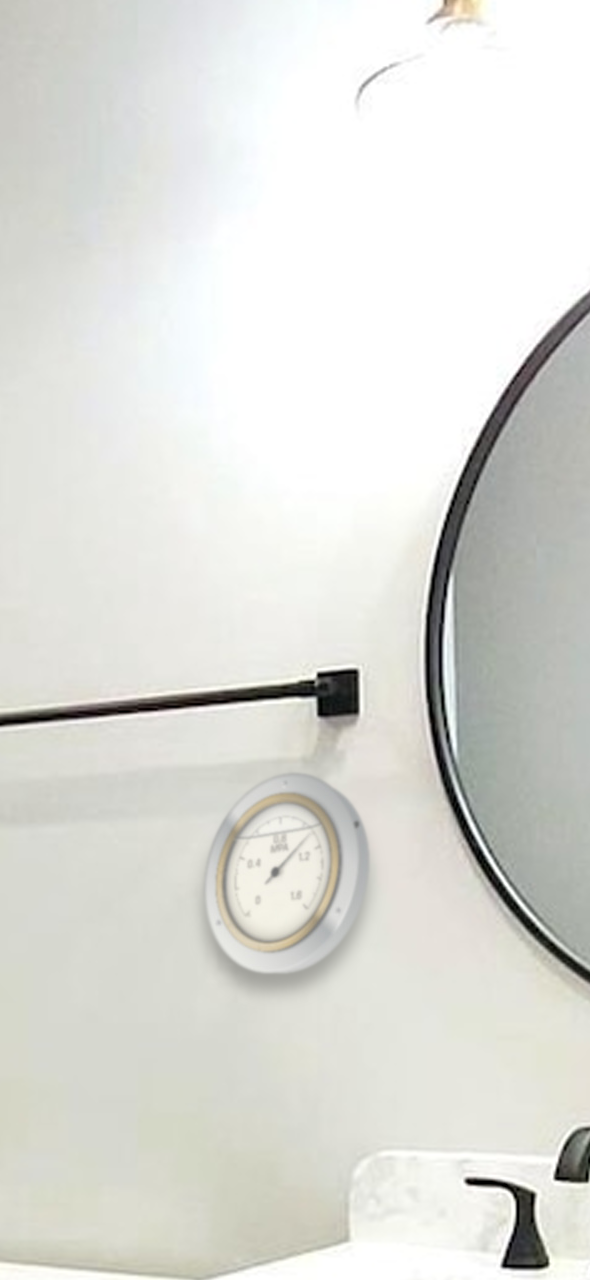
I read 1.1 MPa
